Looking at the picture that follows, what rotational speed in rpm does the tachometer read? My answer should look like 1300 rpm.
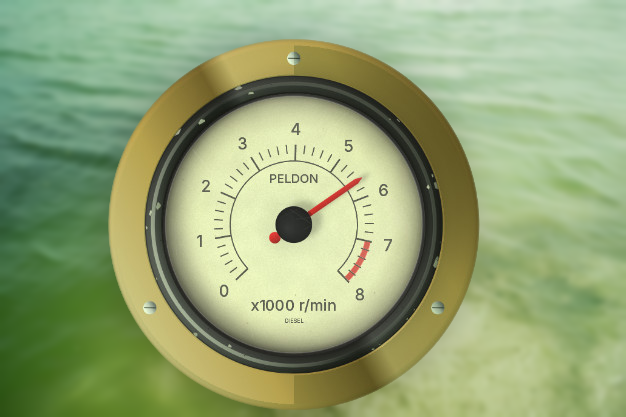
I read 5600 rpm
